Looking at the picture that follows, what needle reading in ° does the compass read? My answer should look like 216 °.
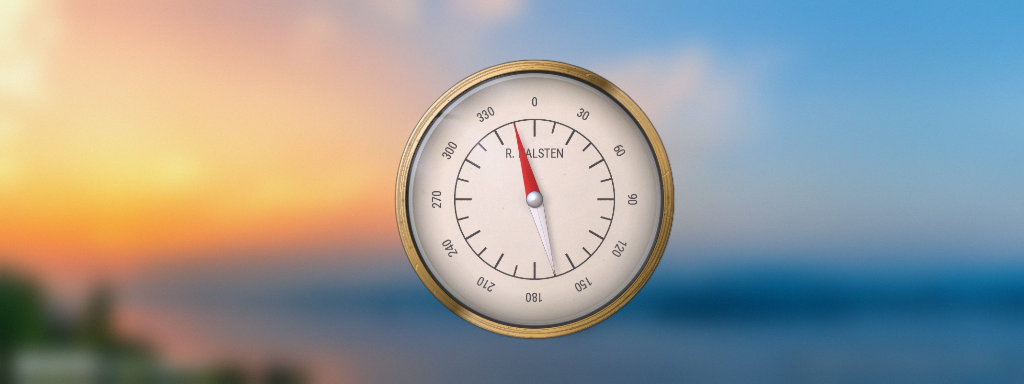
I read 345 °
